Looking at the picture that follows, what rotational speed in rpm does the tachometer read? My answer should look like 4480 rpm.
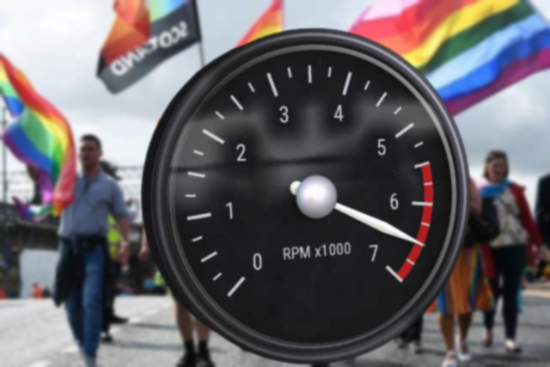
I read 6500 rpm
